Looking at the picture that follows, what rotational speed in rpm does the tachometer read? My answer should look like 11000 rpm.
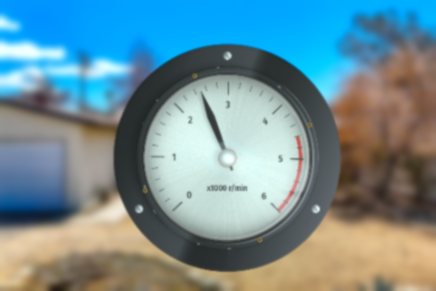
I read 2500 rpm
